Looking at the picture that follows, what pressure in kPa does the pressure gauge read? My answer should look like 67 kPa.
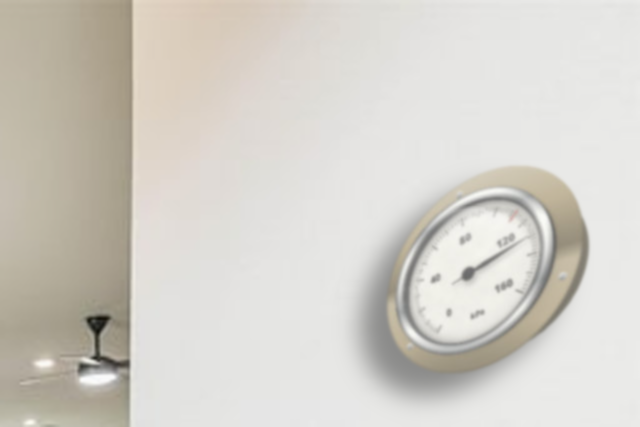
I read 130 kPa
